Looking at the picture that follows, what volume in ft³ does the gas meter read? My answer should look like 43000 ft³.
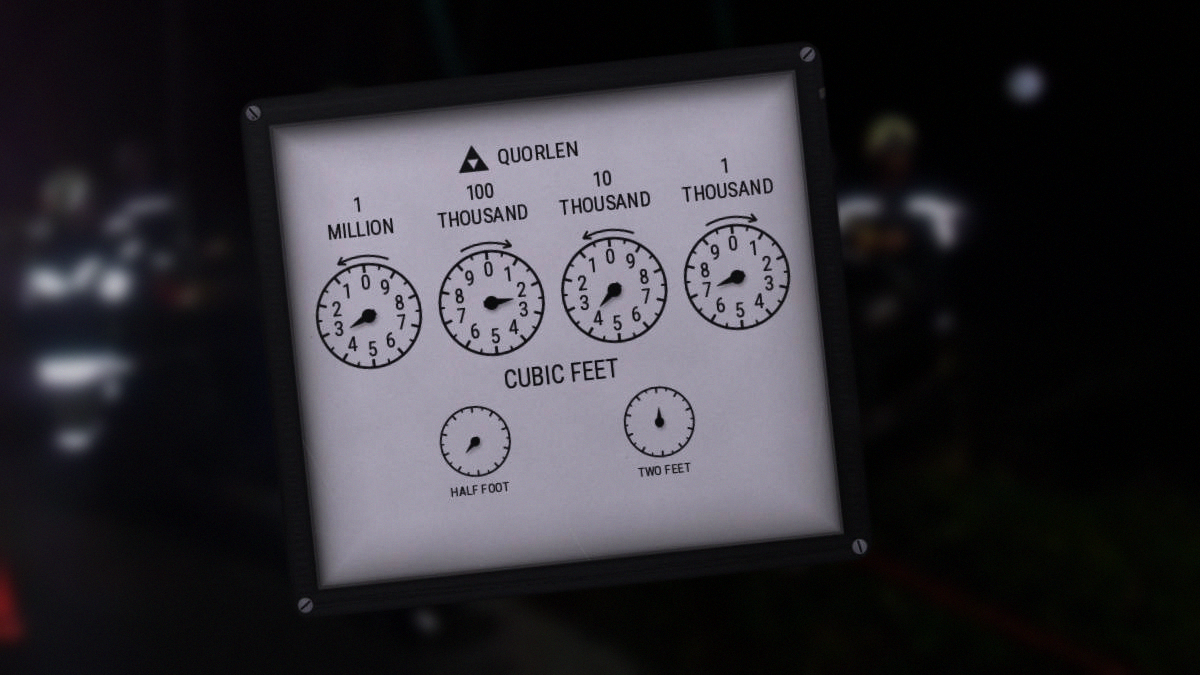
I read 323700 ft³
